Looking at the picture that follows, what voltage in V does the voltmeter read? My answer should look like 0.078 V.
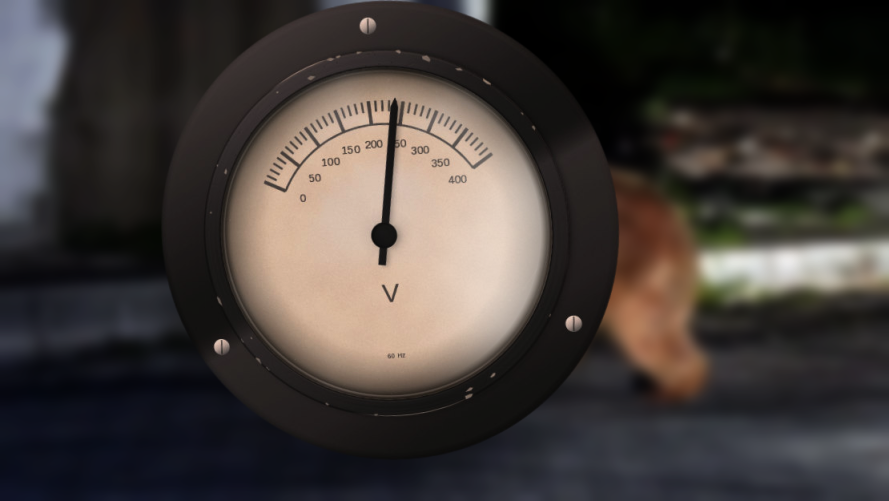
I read 240 V
